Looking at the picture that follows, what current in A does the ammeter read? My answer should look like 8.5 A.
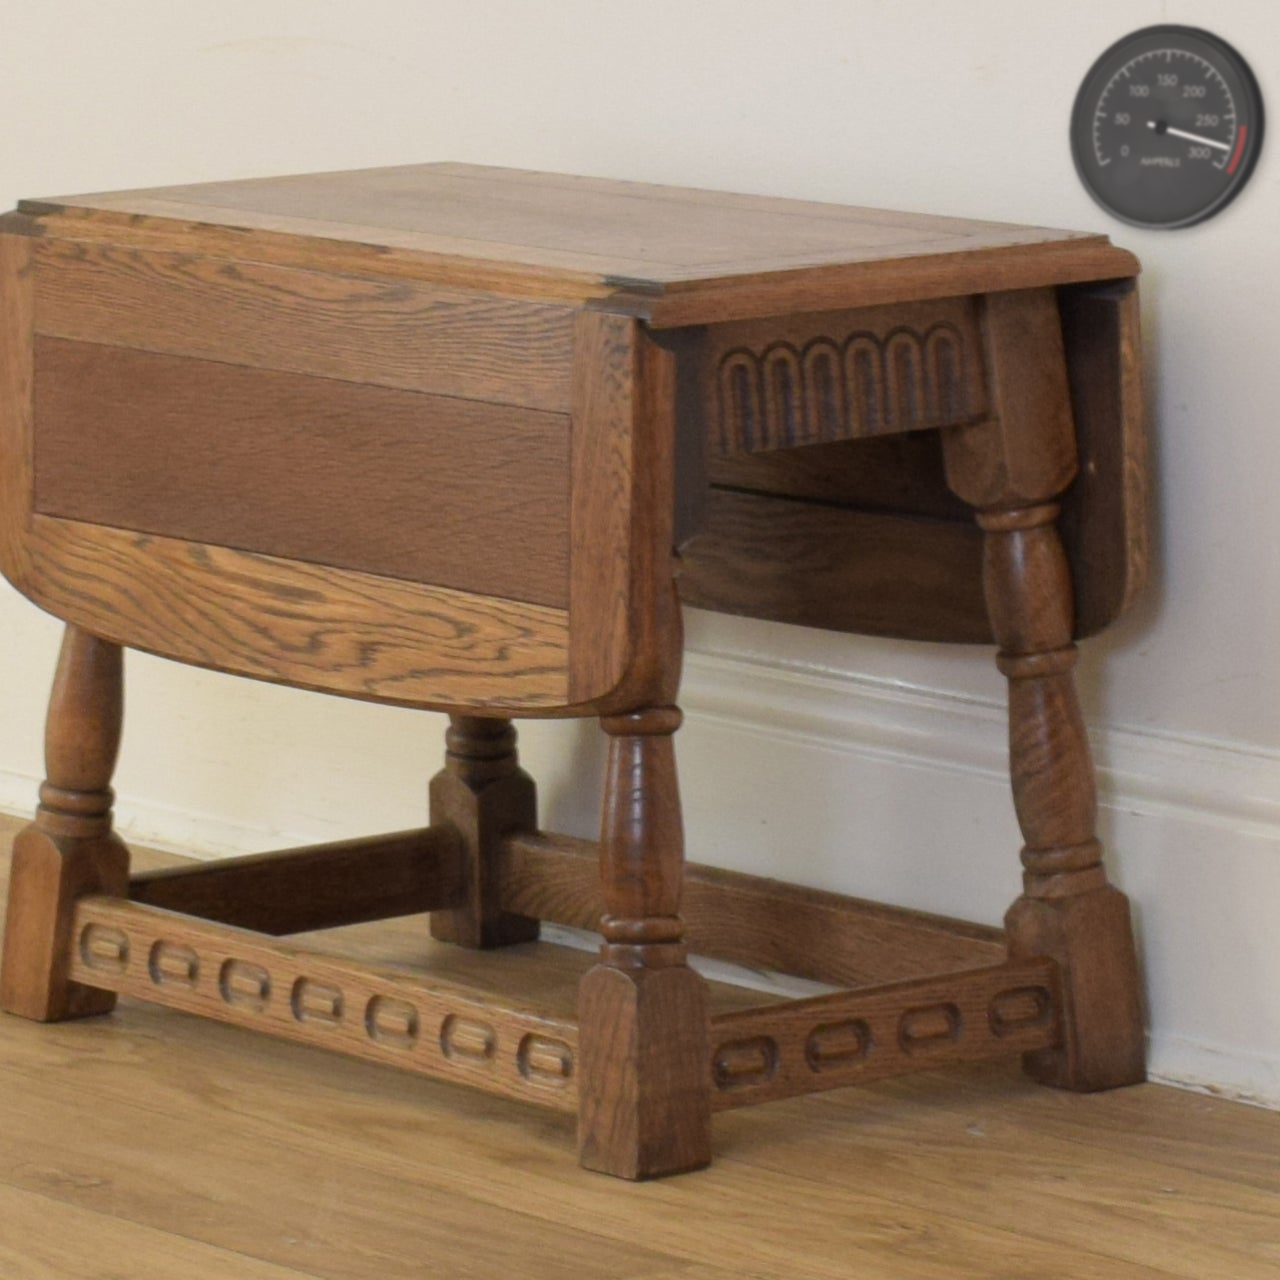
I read 280 A
